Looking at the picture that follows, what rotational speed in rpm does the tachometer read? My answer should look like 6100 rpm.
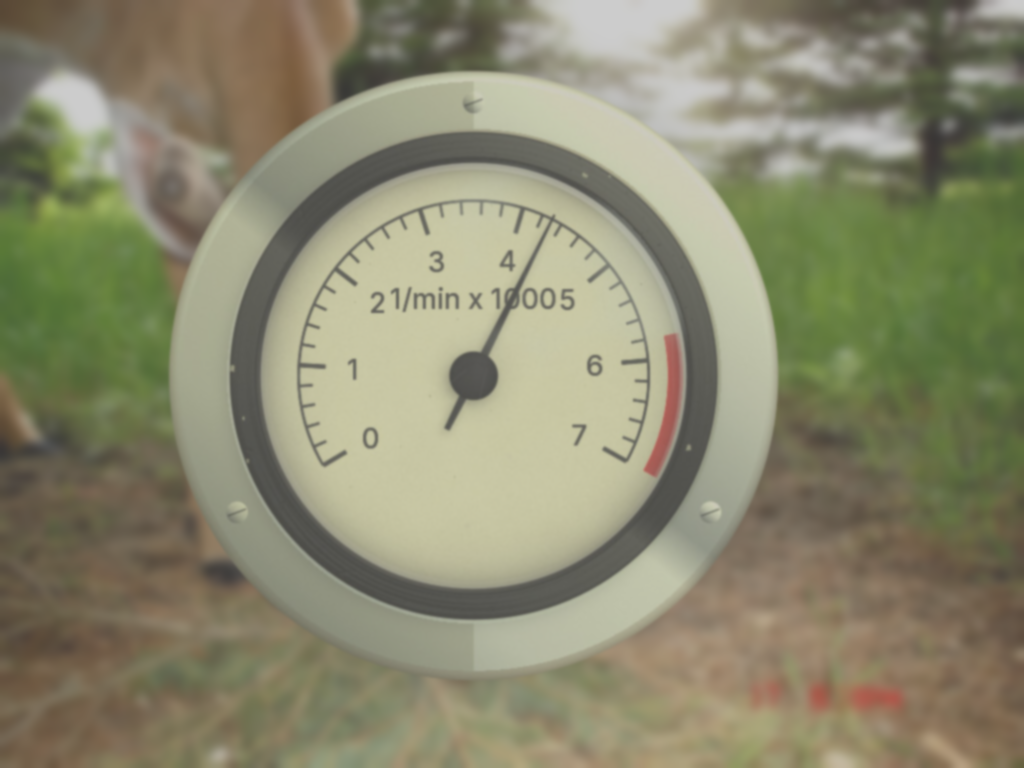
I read 4300 rpm
